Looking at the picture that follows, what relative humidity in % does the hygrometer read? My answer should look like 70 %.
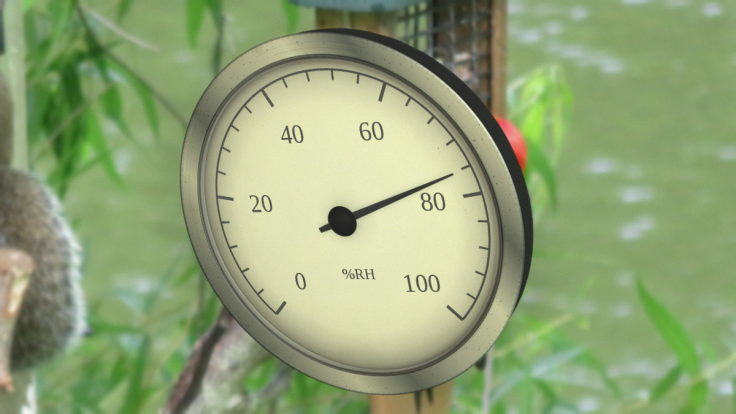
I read 76 %
